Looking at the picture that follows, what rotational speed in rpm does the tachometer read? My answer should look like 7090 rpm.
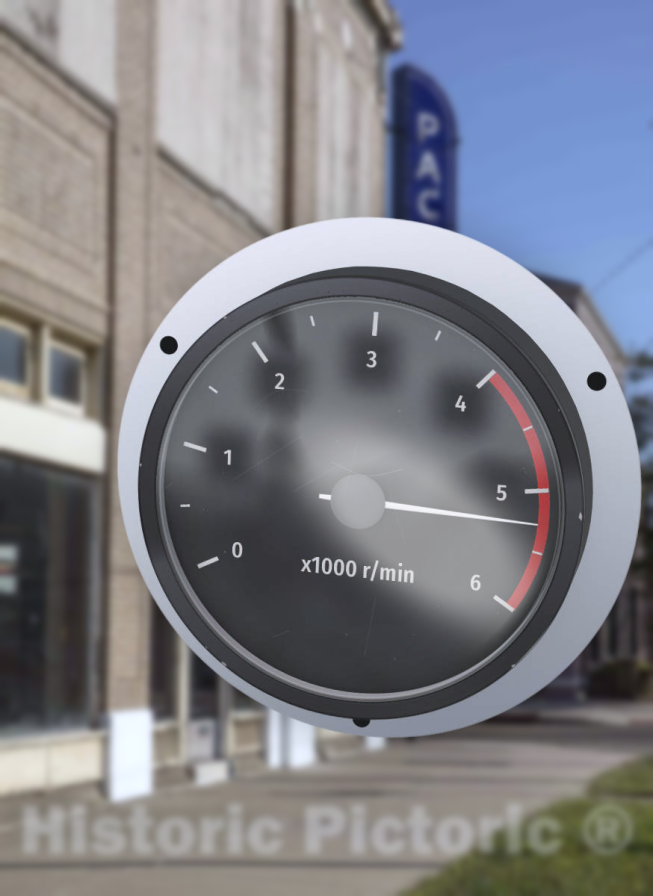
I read 5250 rpm
